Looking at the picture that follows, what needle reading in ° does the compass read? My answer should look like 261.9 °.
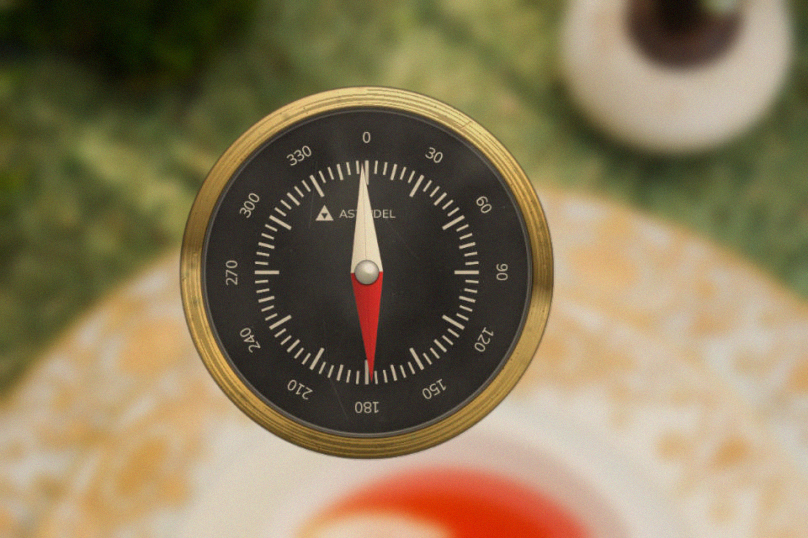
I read 177.5 °
